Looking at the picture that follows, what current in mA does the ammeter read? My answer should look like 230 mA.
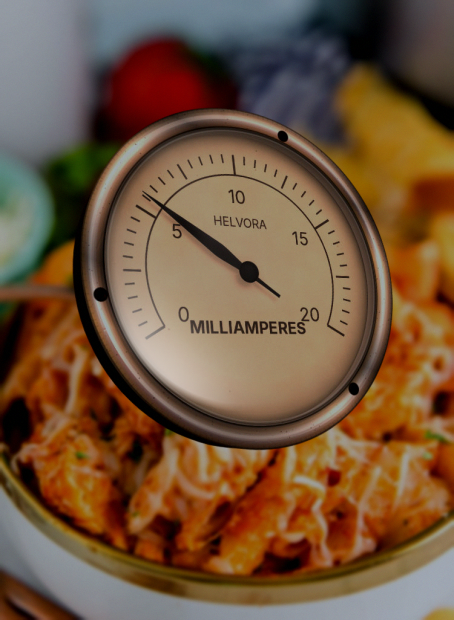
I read 5.5 mA
